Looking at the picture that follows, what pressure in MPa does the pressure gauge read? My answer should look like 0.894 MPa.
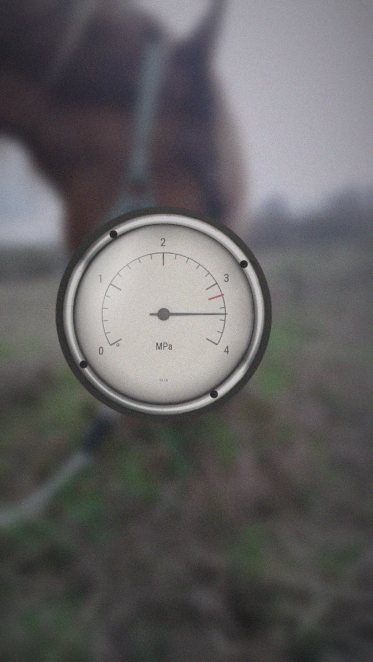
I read 3.5 MPa
